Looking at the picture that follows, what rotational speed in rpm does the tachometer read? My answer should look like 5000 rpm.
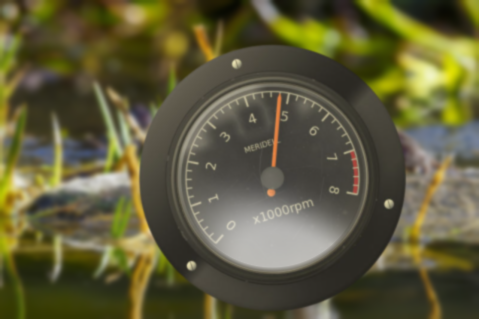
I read 4800 rpm
